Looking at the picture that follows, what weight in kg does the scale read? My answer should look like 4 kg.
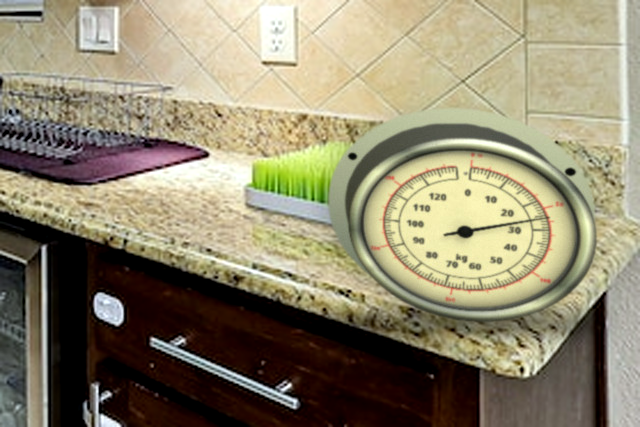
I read 25 kg
